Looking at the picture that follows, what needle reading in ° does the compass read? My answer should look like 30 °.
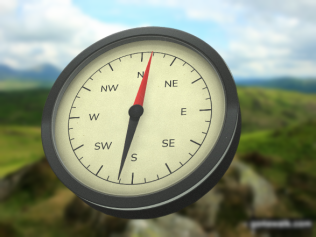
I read 10 °
